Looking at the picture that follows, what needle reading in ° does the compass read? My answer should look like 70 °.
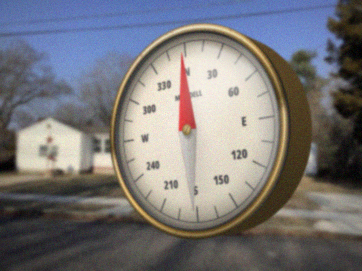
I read 0 °
